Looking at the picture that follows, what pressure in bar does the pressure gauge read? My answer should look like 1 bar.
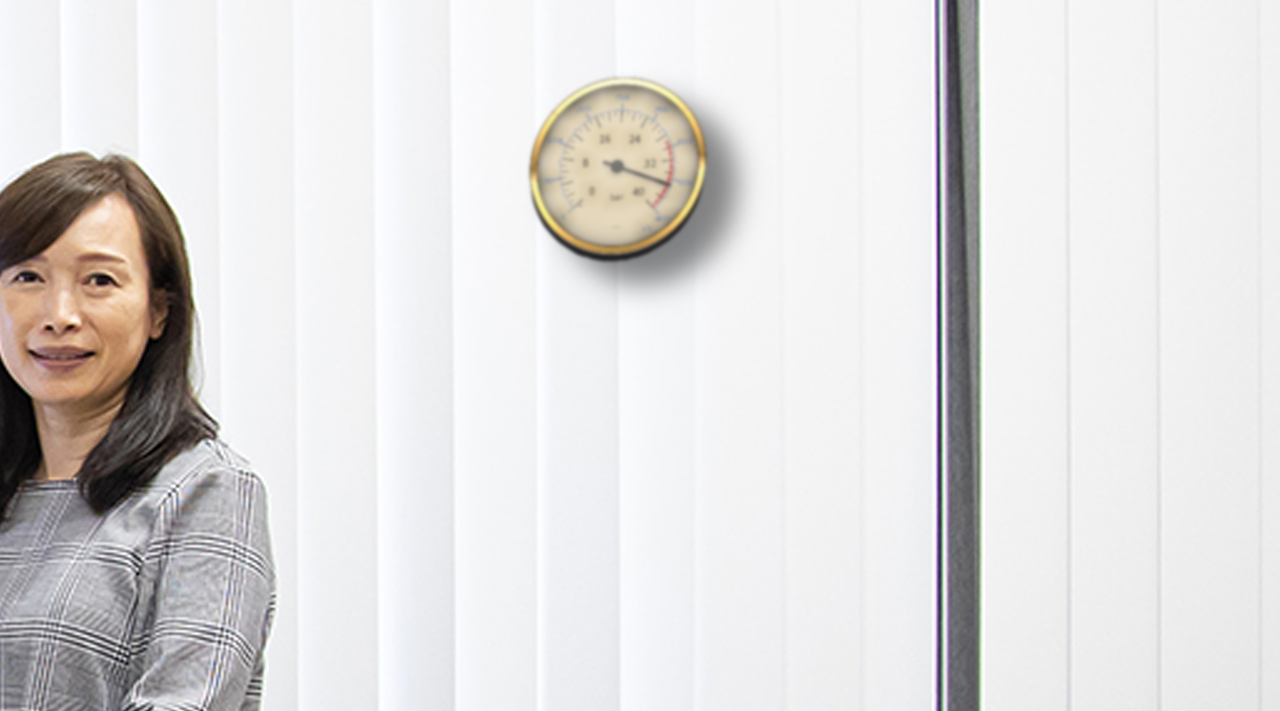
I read 36 bar
